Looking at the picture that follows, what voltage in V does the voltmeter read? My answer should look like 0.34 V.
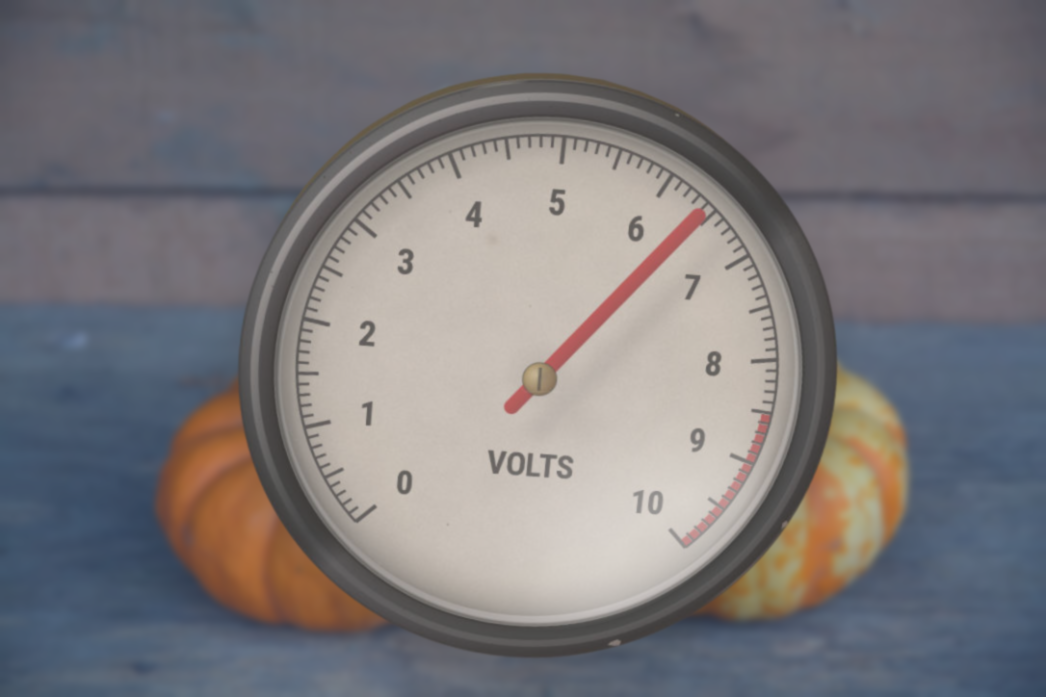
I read 6.4 V
